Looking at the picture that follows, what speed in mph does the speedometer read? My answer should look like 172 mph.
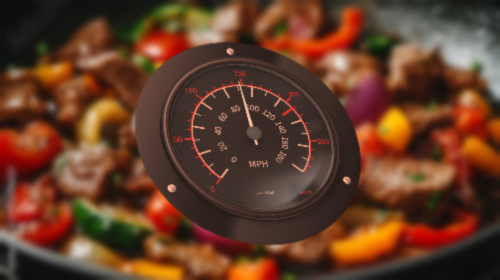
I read 90 mph
